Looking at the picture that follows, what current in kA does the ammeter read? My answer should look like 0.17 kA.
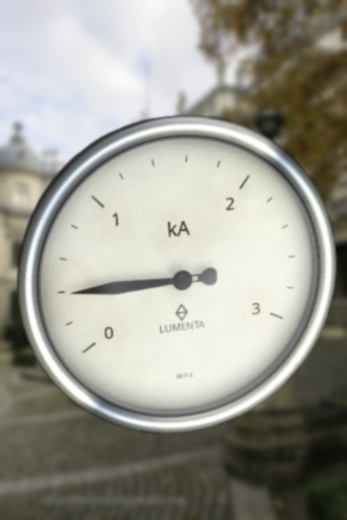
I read 0.4 kA
